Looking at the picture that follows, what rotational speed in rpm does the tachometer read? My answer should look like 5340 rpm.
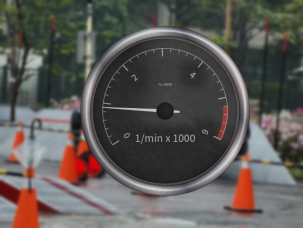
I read 900 rpm
